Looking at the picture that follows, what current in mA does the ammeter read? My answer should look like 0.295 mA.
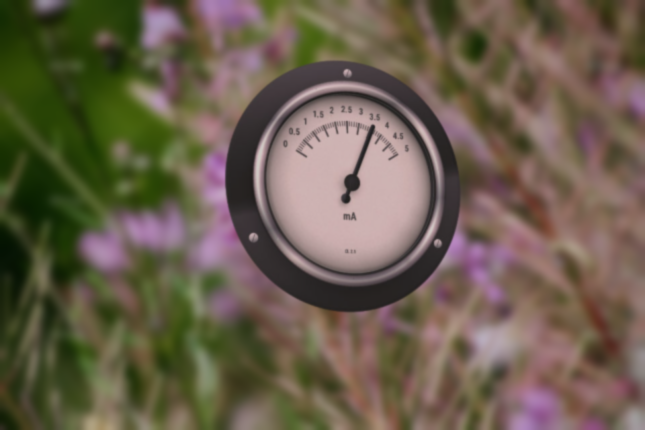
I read 3.5 mA
